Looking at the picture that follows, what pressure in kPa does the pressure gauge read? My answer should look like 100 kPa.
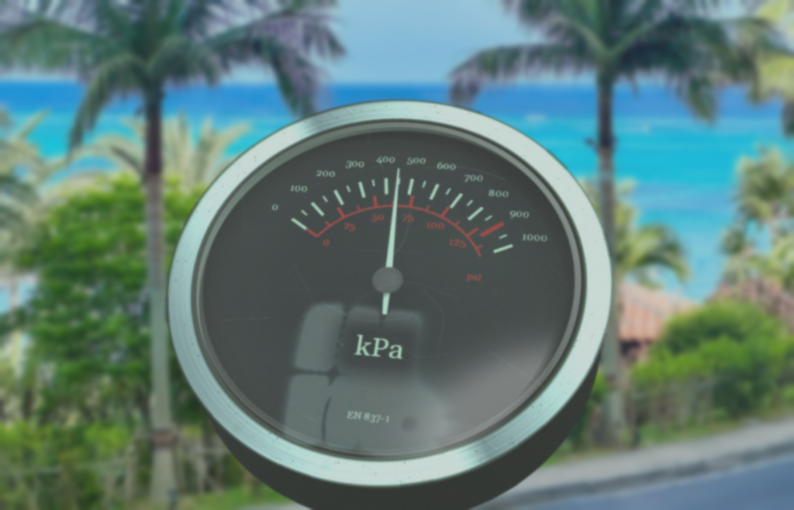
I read 450 kPa
